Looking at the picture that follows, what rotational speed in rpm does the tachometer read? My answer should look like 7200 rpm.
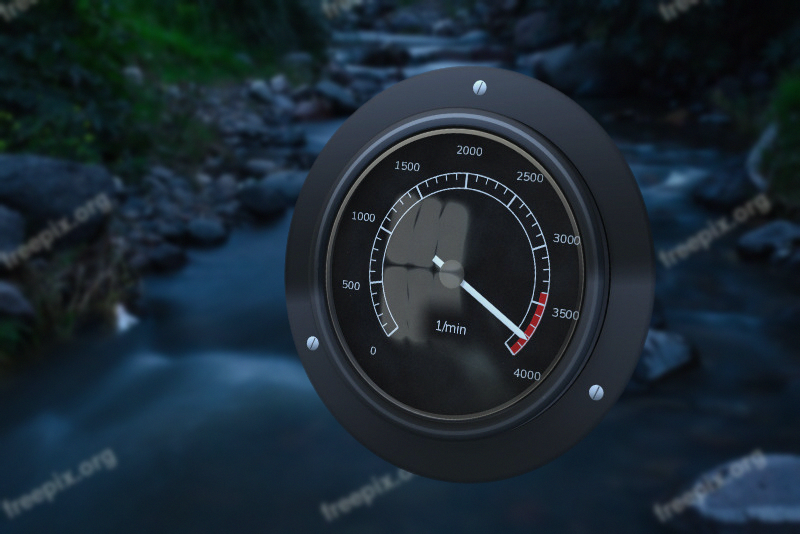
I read 3800 rpm
